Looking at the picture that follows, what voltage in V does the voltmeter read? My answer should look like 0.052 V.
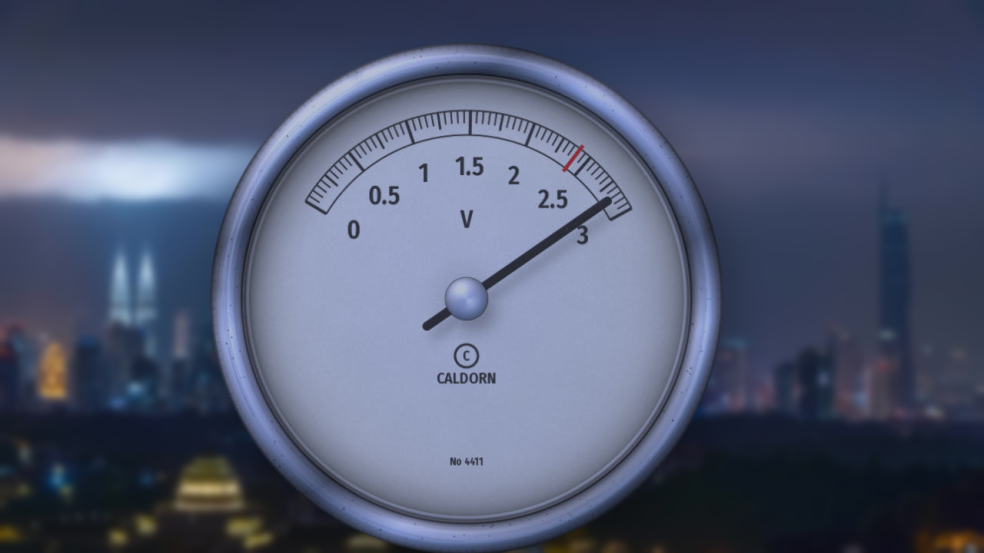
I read 2.85 V
